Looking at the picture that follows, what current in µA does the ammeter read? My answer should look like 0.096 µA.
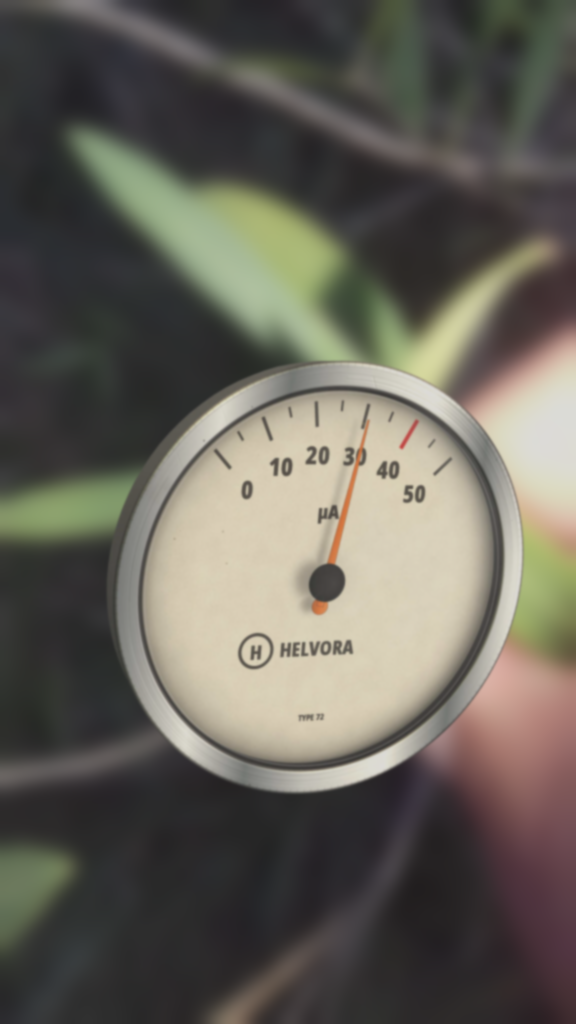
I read 30 µA
